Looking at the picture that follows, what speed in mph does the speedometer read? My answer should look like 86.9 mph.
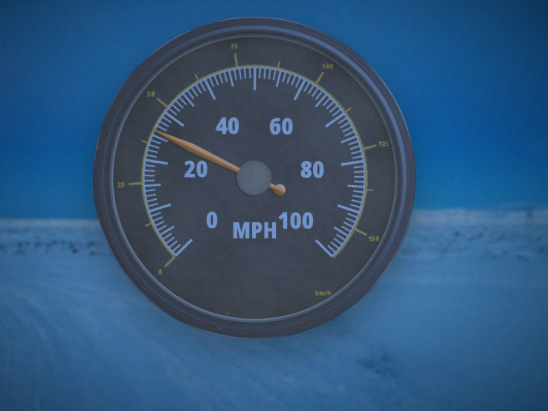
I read 26 mph
